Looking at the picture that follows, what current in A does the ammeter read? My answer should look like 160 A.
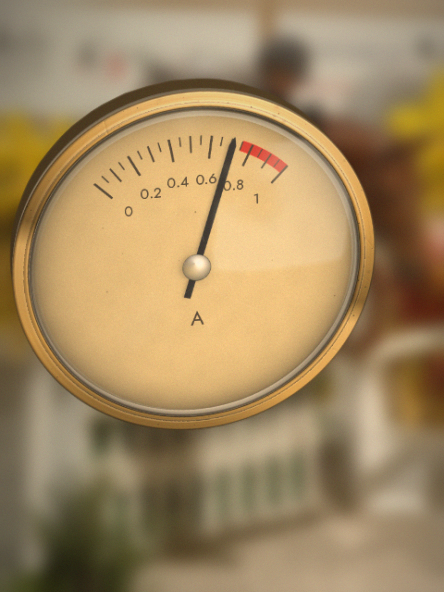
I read 0.7 A
